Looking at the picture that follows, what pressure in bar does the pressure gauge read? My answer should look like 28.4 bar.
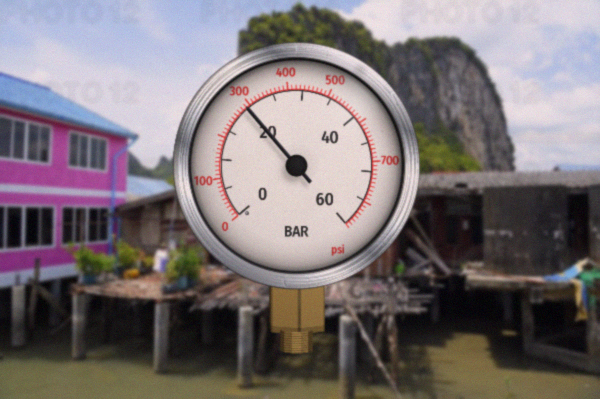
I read 20 bar
